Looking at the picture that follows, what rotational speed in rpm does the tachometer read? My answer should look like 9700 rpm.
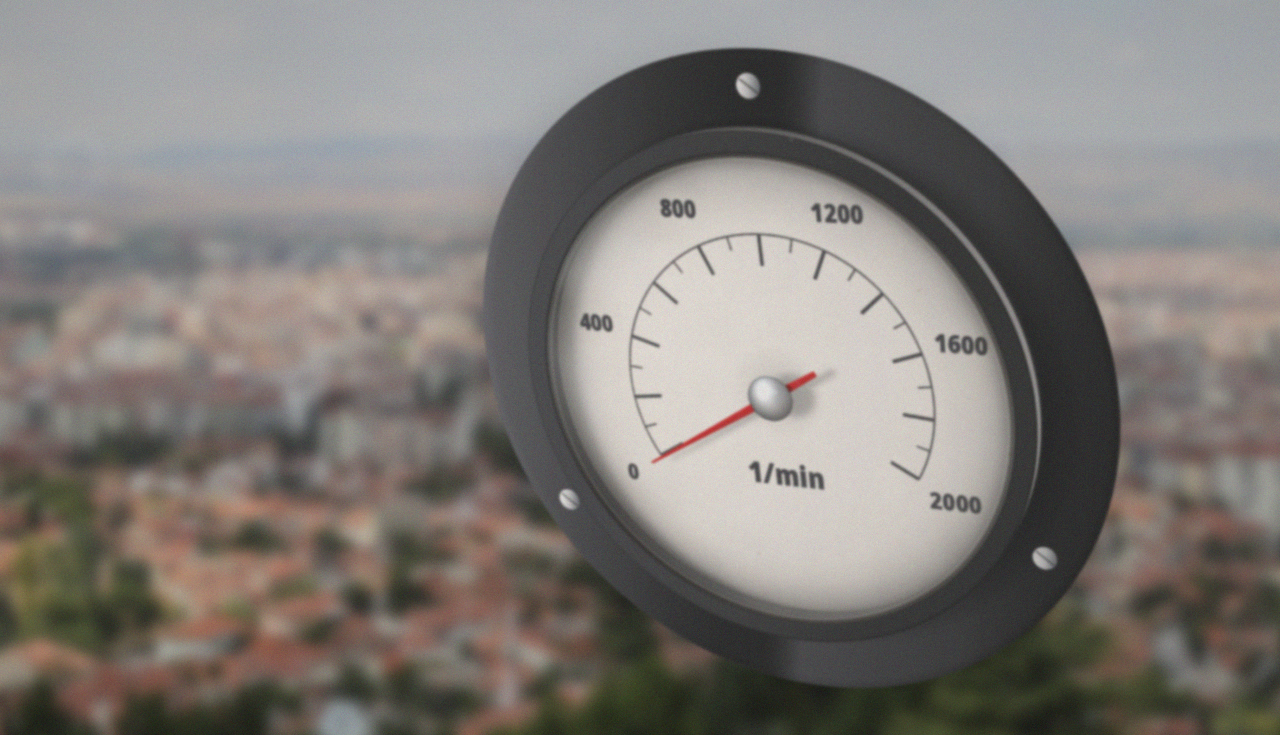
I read 0 rpm
